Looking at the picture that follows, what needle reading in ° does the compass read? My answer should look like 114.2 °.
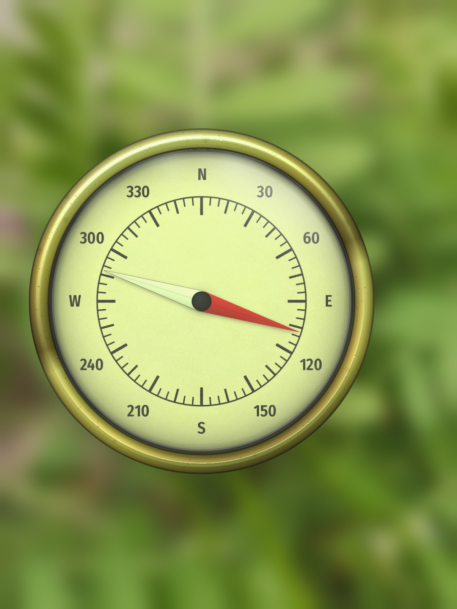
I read 107.5 °
